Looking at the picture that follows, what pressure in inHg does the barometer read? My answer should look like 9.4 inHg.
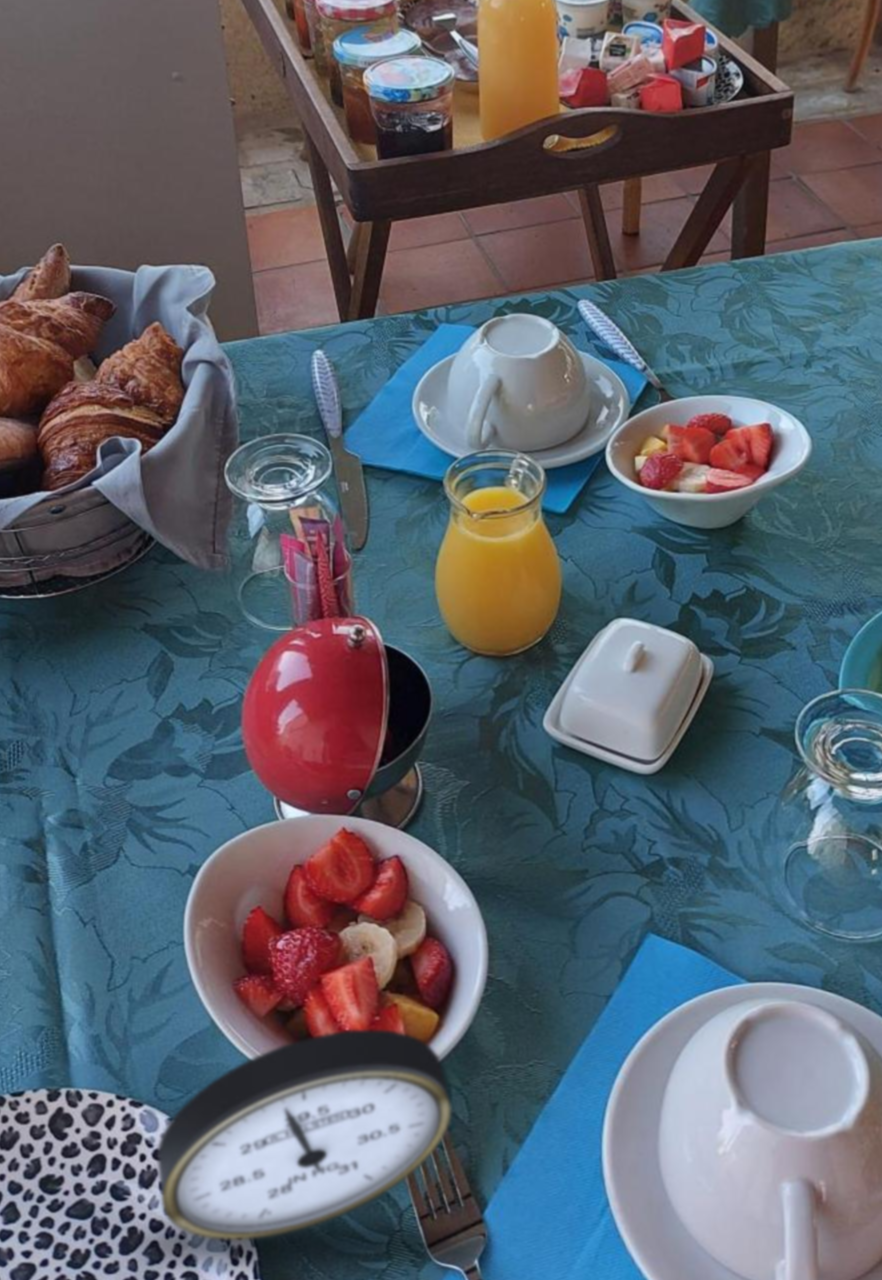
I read 29.4 inHg
